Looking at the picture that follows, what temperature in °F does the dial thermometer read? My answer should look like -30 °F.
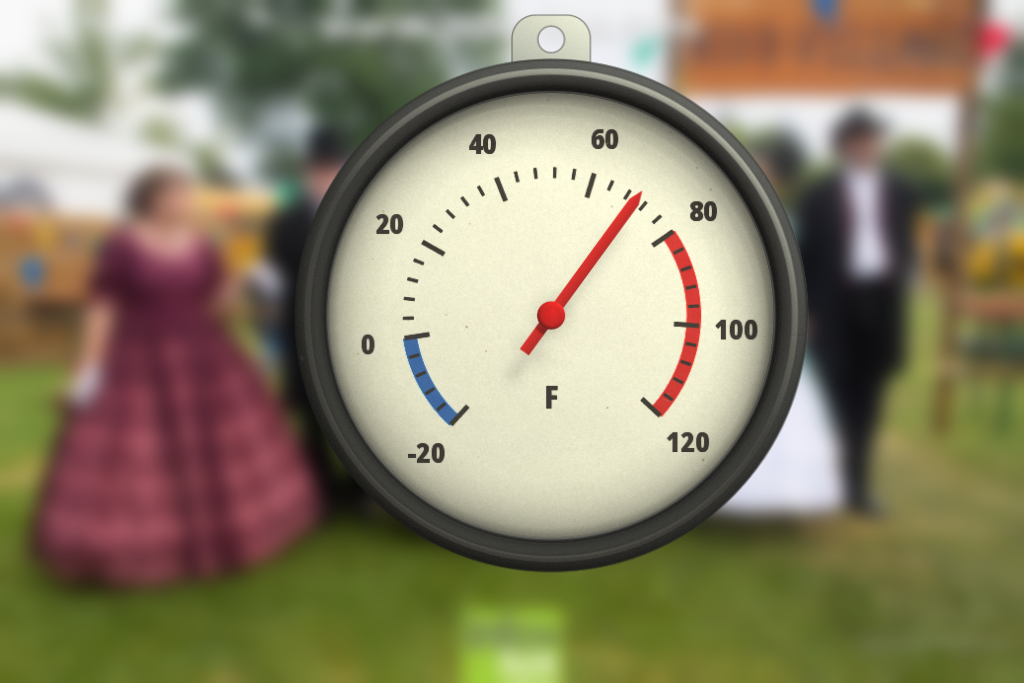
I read 70 °F
